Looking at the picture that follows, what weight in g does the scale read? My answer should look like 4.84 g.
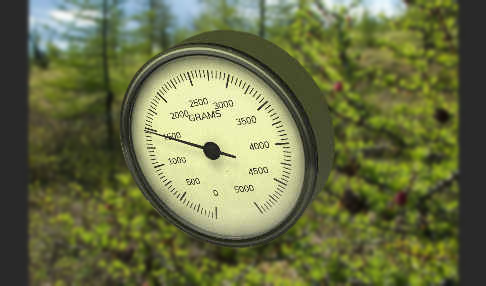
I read 1500 g
